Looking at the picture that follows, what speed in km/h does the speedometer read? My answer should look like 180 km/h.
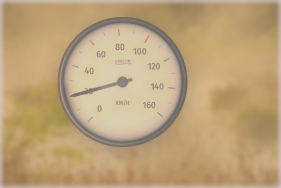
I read 20 km/h
